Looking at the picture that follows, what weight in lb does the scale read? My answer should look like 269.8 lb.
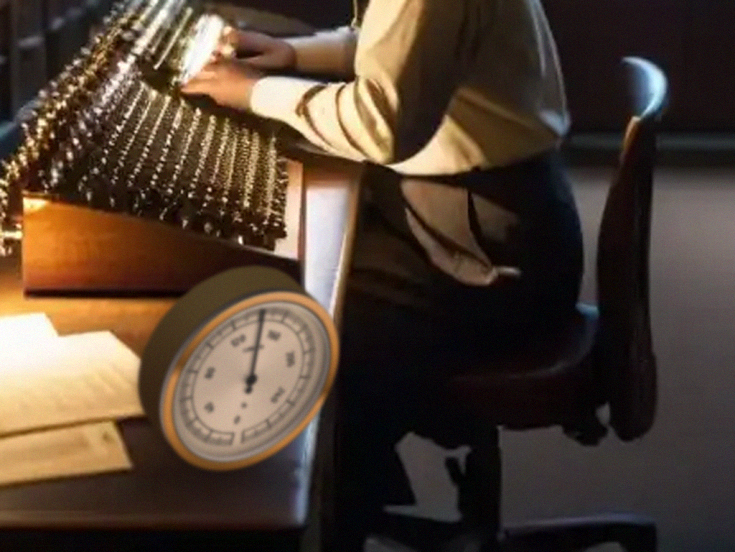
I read 140 lb
